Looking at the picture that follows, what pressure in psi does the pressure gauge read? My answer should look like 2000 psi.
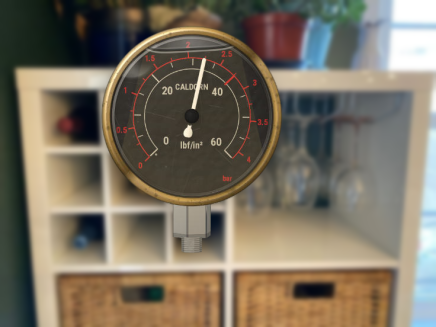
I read 32.5 psi
